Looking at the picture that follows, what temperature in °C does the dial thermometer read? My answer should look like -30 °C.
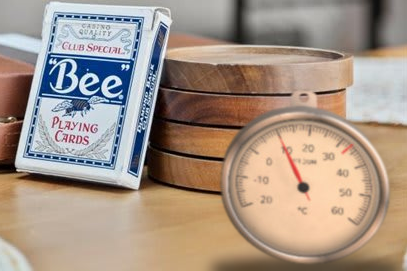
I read 10 °C
